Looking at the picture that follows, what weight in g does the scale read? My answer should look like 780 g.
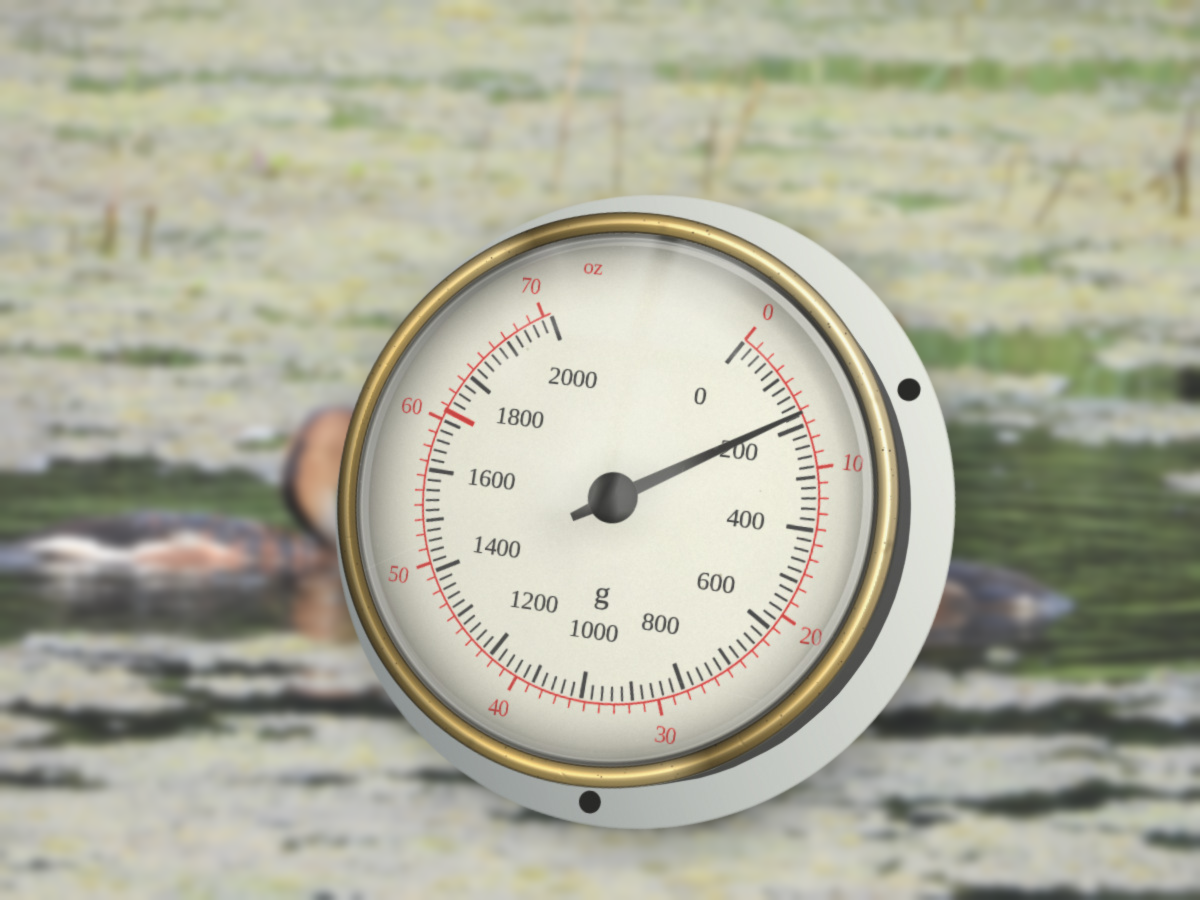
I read 180 g
